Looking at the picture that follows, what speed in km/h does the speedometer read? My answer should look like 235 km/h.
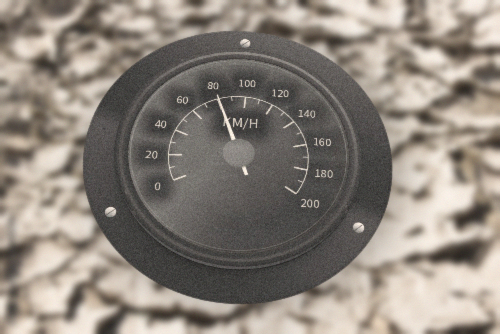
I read 80 km/h
